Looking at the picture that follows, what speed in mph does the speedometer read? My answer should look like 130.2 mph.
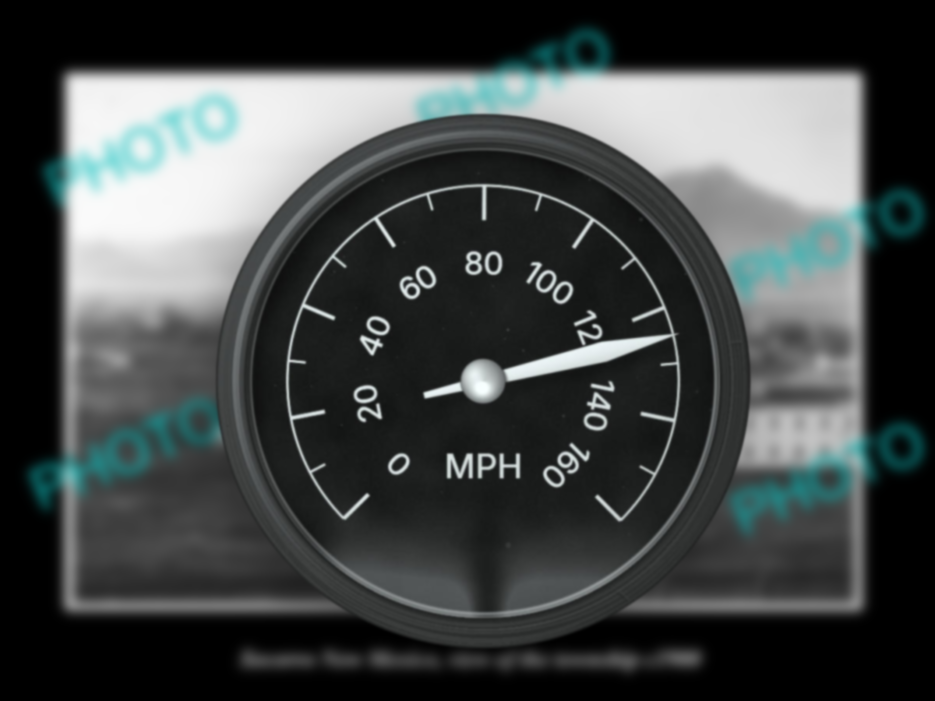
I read 125 mph
